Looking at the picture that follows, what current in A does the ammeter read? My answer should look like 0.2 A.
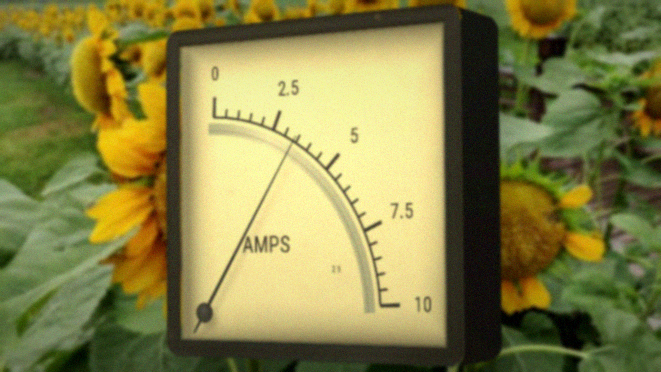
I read 3.5 A
